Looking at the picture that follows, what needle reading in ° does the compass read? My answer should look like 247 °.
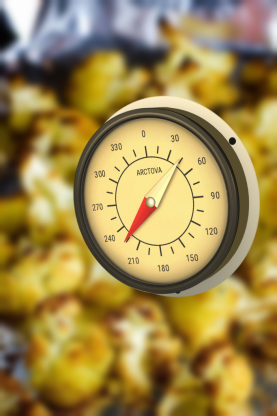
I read 225 °
